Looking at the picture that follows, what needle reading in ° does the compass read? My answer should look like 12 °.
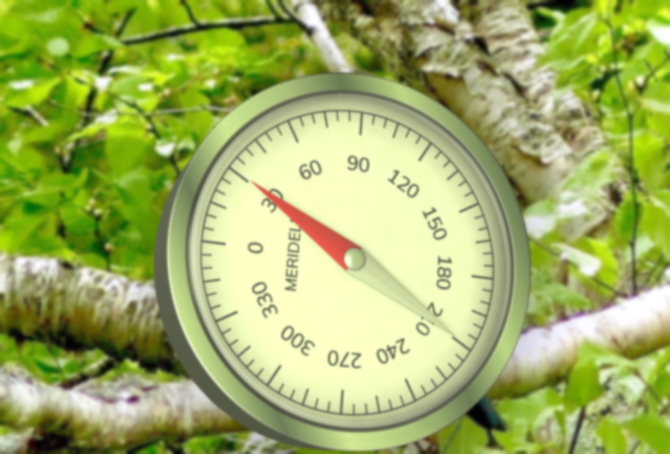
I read 30 °
